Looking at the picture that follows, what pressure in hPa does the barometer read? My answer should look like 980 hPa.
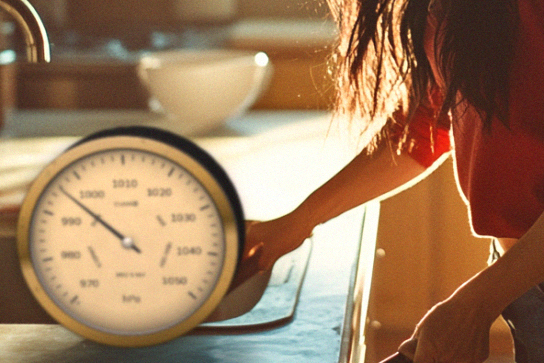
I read 996 hPa
